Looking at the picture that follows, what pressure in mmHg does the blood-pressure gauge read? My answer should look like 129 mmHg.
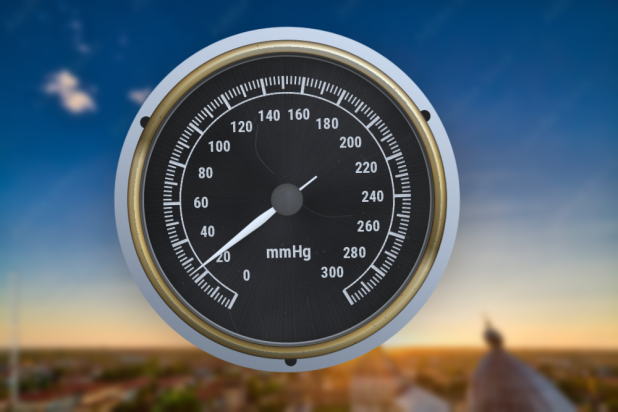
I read 24 mmHg
